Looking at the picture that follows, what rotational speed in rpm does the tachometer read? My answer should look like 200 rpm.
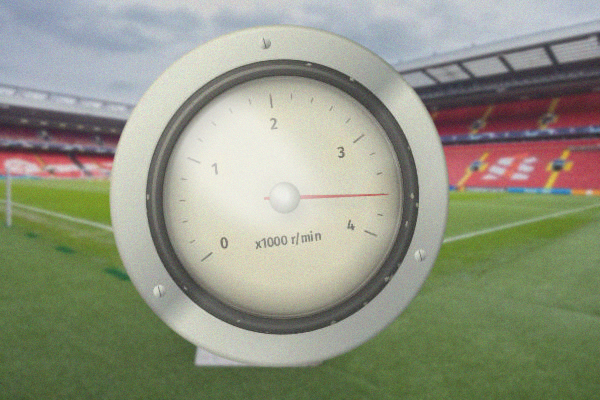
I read 3600 rpm
